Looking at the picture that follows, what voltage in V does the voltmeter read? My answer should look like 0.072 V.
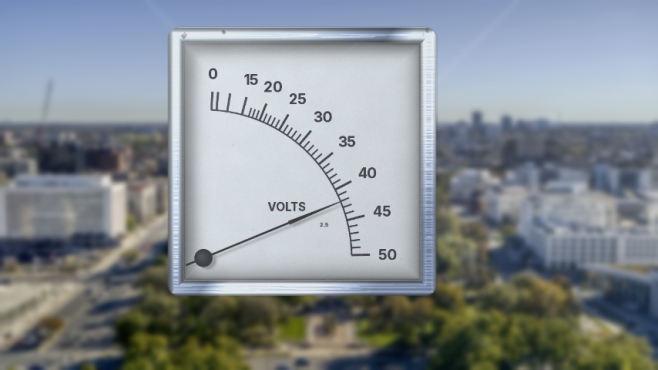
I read 42 V
